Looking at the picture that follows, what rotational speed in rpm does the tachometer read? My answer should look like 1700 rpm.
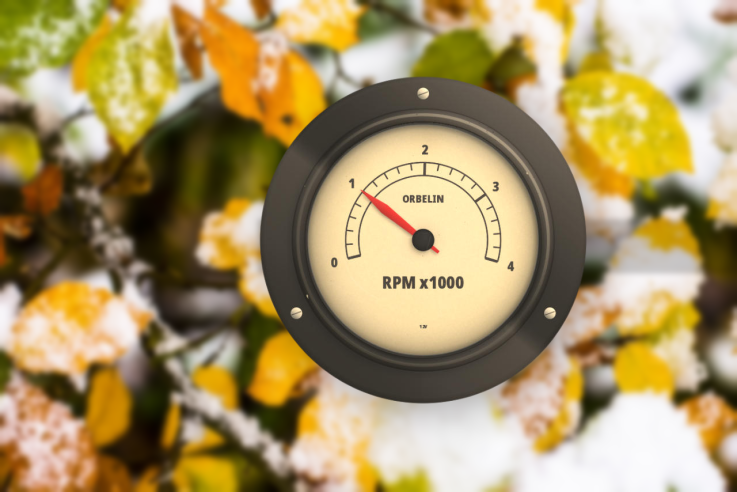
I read 1000 rpm
